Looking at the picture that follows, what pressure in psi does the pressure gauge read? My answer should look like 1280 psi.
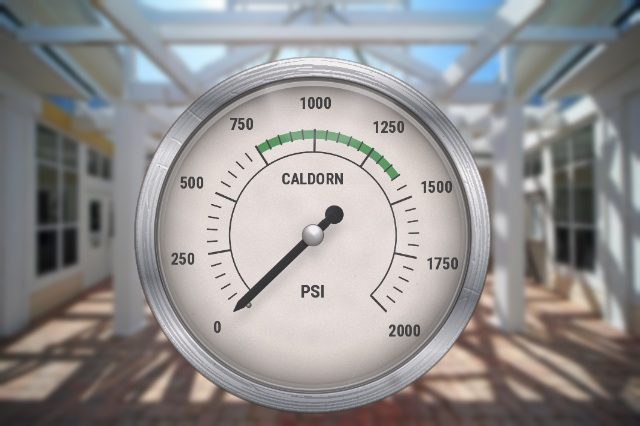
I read 0 psi
